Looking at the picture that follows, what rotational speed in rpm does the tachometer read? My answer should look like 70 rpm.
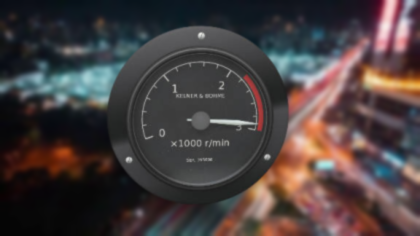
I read 2900 rpm
